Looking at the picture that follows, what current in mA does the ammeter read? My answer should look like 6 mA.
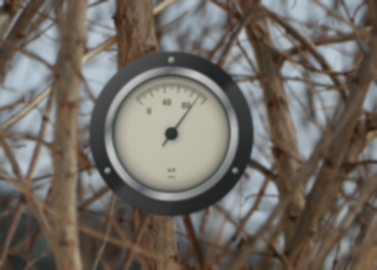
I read 90 mA
